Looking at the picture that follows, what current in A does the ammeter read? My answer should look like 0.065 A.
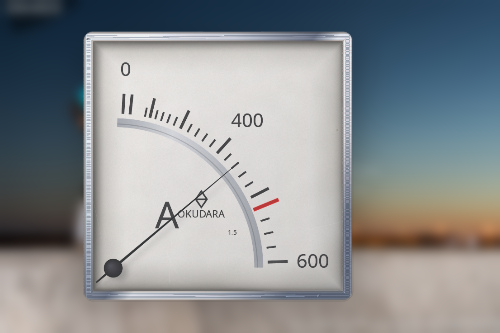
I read 440 A
